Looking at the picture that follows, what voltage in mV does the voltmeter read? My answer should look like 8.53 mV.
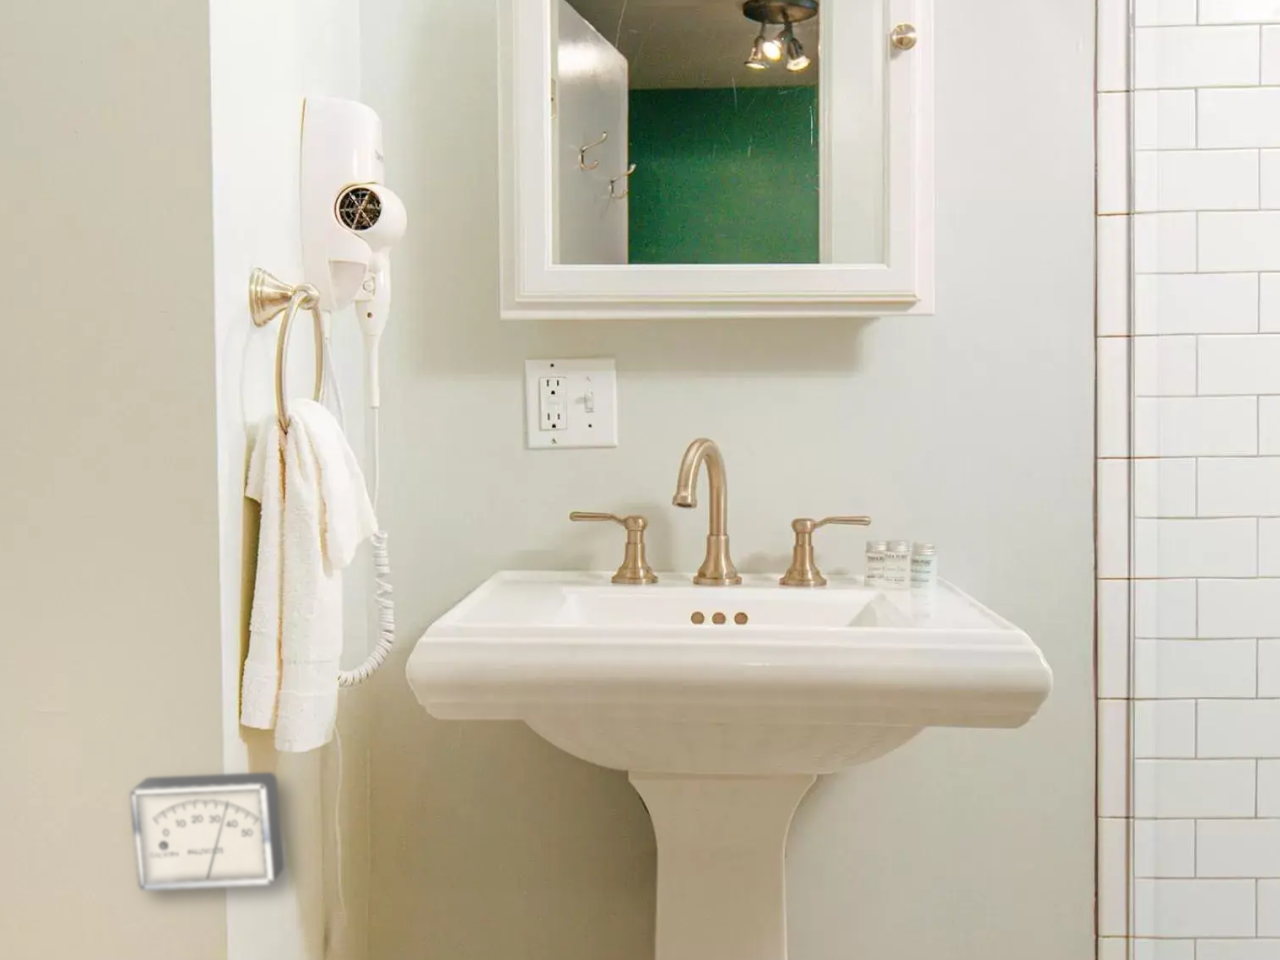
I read 35 mV
